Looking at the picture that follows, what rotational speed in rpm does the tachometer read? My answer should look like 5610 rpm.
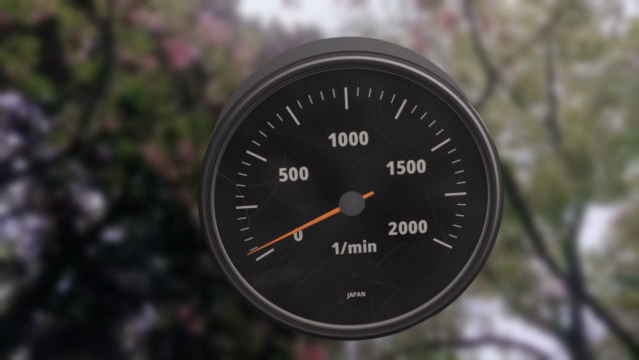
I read 50 rpm
